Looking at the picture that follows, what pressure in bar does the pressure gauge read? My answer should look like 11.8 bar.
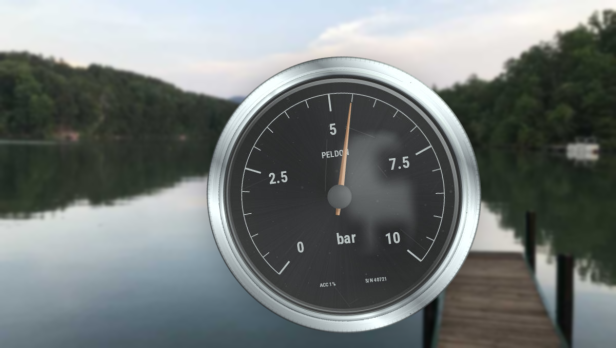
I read 5.5 bar
